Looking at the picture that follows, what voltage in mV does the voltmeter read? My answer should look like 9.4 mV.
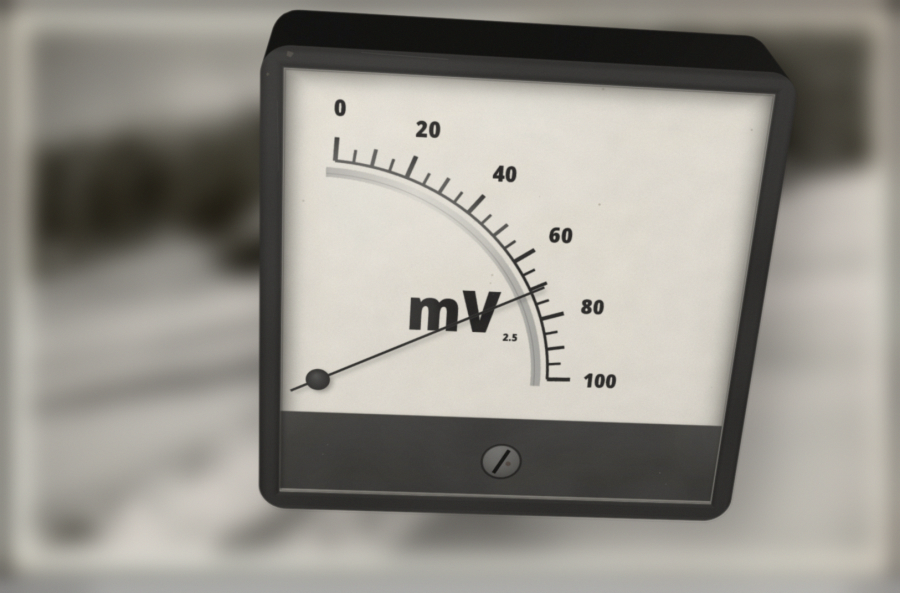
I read 70 mV
